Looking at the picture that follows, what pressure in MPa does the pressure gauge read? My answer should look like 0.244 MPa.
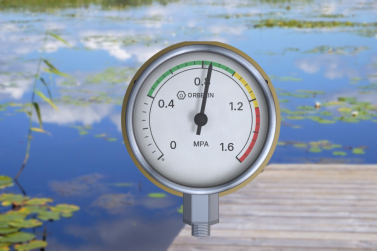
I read 0.85 MPa
